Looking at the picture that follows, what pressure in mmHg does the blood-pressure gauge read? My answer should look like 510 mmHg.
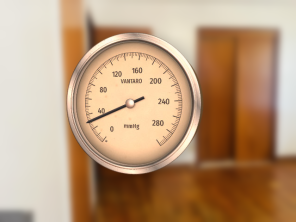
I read 30 mmHg
